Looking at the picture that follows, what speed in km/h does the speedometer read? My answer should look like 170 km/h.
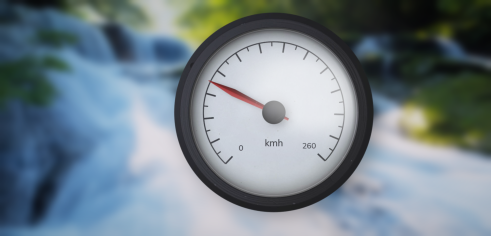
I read 70 km/h
